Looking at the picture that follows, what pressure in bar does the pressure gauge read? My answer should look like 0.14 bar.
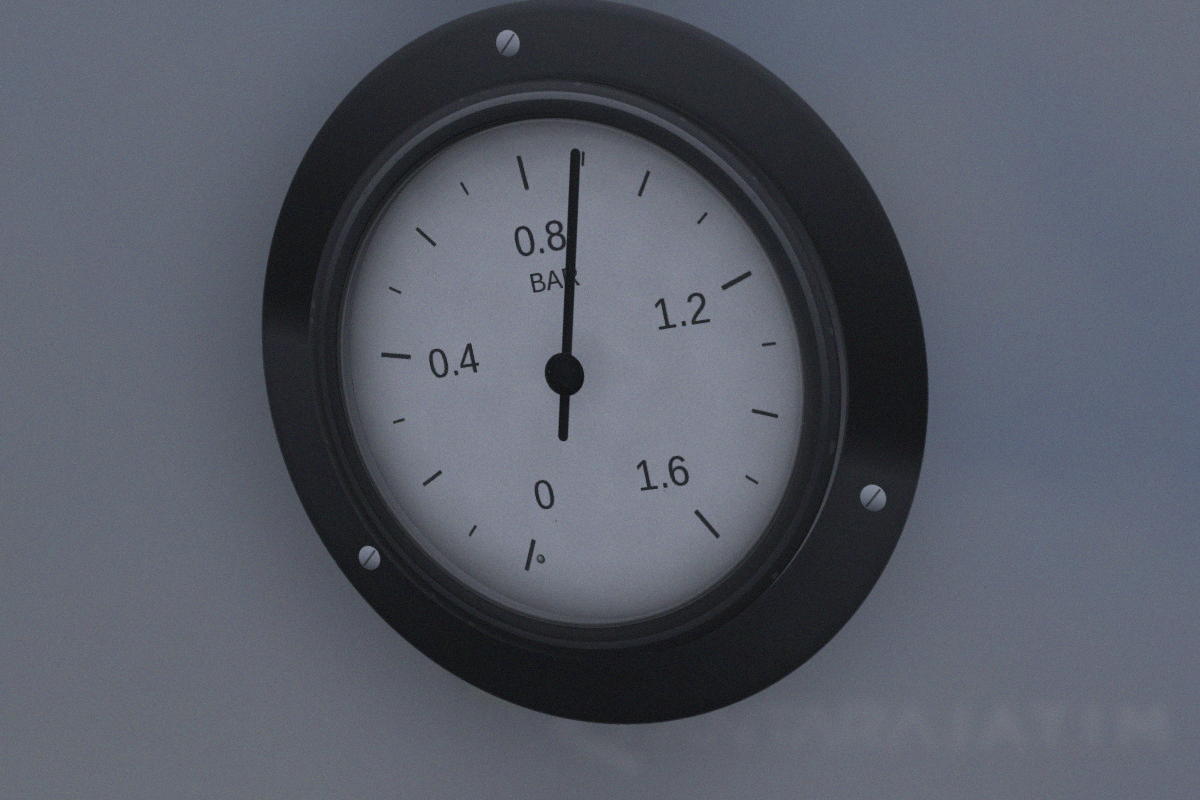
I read 0.9 bar
